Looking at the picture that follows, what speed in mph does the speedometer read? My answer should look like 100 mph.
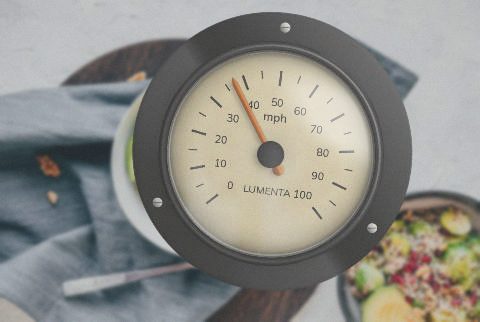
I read 37.5 mph
